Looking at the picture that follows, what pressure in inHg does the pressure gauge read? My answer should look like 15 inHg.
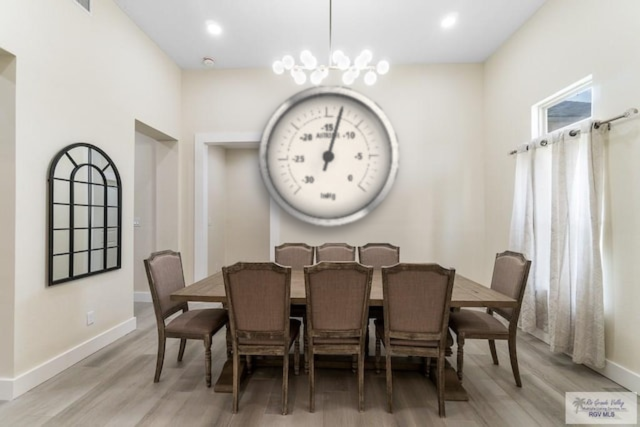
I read -13 inHg
